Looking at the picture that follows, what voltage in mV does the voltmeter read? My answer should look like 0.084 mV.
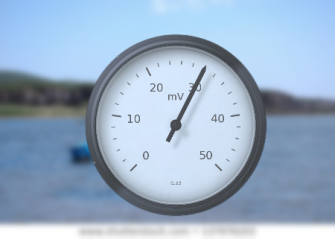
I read 30 mV
